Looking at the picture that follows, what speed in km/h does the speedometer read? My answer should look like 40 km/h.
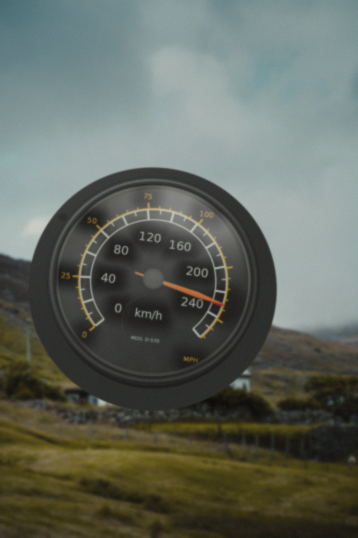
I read 230 km/h
